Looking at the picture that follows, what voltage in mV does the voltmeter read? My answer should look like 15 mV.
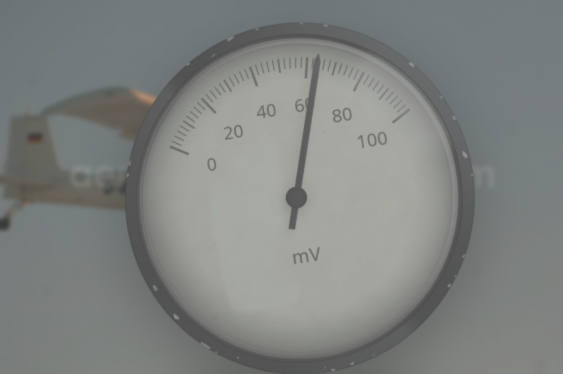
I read 64 mV
